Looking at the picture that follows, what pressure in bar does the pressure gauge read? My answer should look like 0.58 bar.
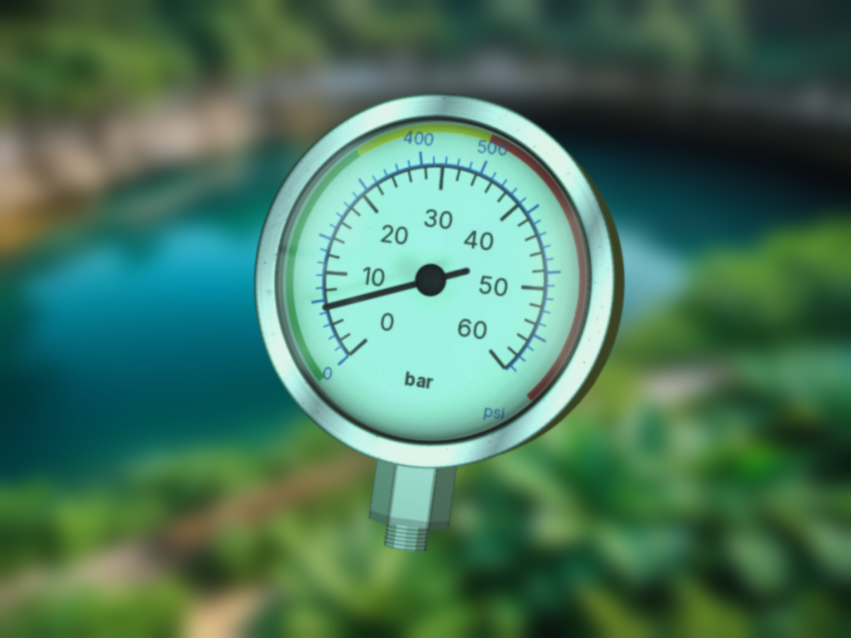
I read 6 bar
